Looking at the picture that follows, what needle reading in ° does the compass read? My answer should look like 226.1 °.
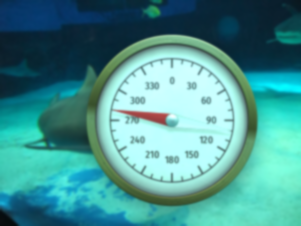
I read 280 °
